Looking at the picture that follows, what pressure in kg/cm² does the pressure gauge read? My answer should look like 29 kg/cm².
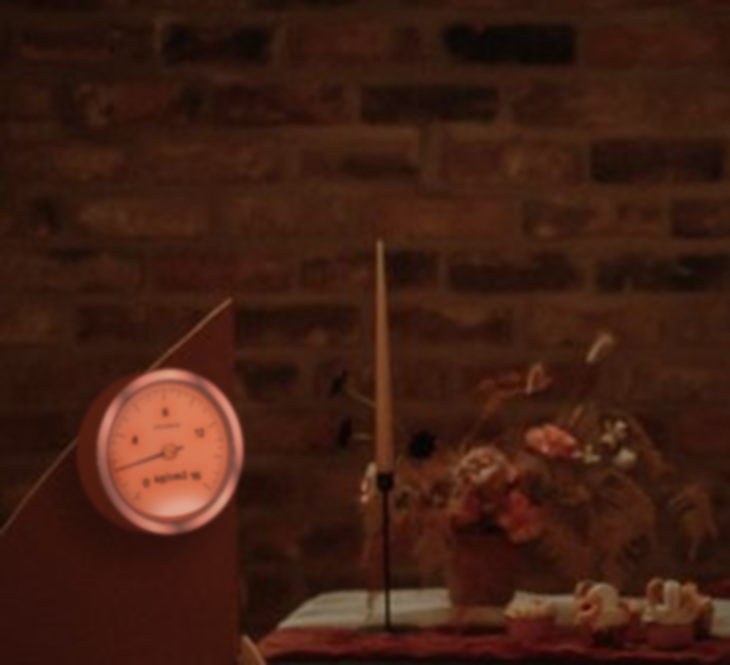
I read 2 kg/cm²
